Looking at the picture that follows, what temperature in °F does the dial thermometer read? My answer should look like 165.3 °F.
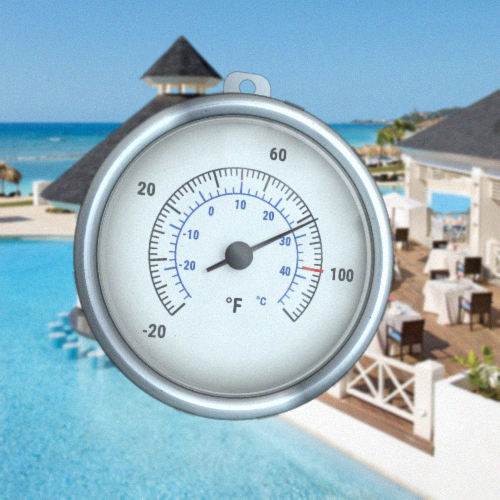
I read 82 °F
